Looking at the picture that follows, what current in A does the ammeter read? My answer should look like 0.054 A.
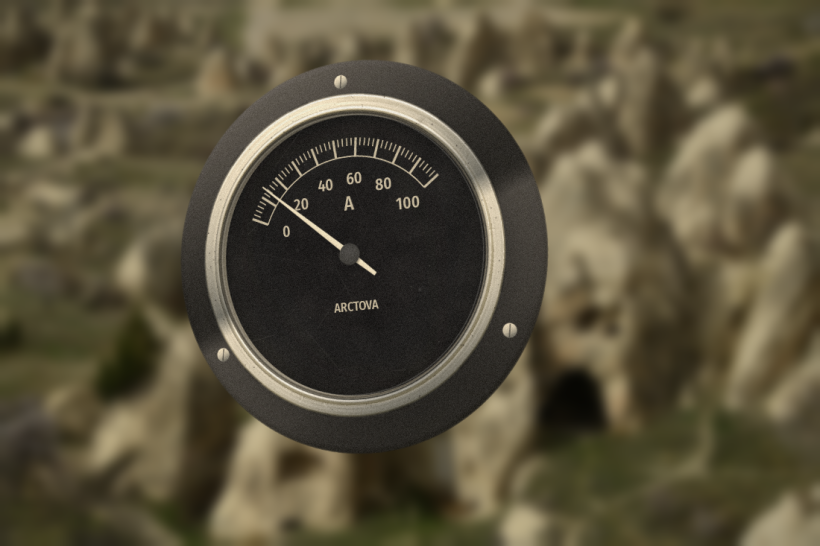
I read 14 A
